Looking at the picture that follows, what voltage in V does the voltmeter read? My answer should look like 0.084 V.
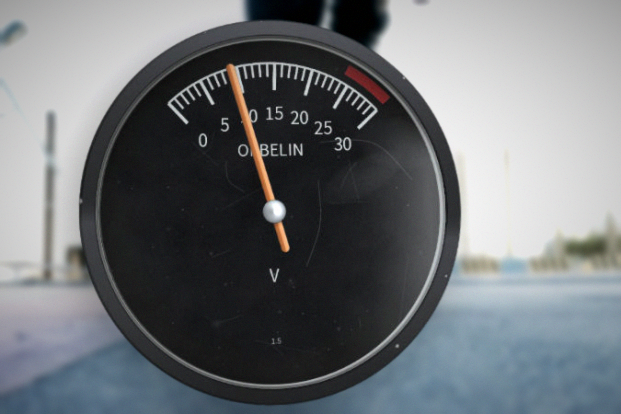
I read 9 V
